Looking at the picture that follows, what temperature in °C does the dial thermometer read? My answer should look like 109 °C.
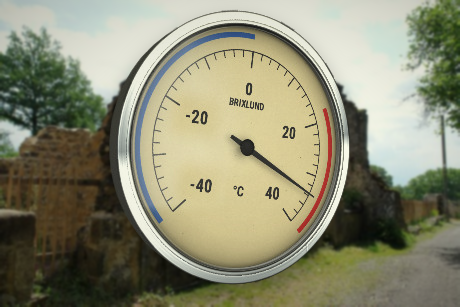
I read 34 °C
